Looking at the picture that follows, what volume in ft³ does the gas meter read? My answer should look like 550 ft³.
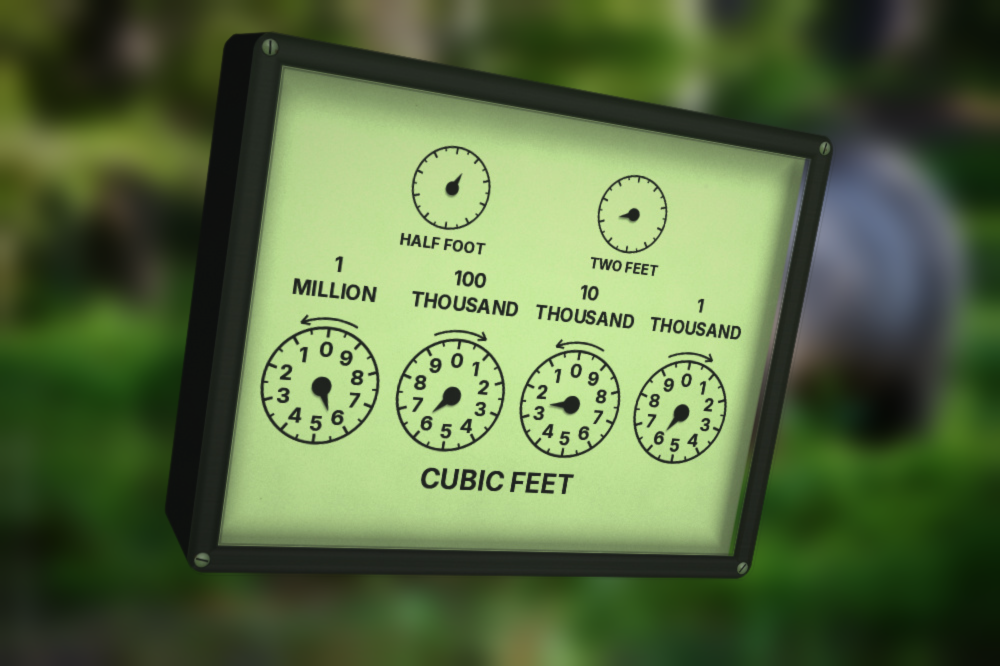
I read 562600 ft³
